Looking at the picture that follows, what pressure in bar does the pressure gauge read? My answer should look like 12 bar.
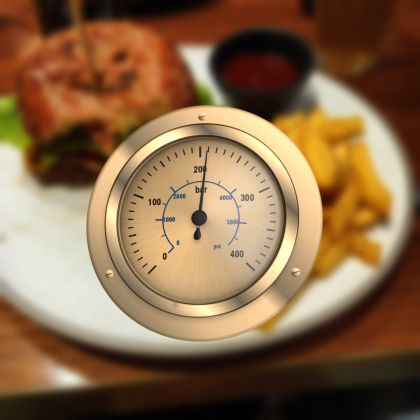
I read 210 bar
